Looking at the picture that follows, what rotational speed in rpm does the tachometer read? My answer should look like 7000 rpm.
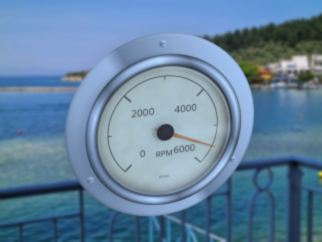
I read 5500 rpm
